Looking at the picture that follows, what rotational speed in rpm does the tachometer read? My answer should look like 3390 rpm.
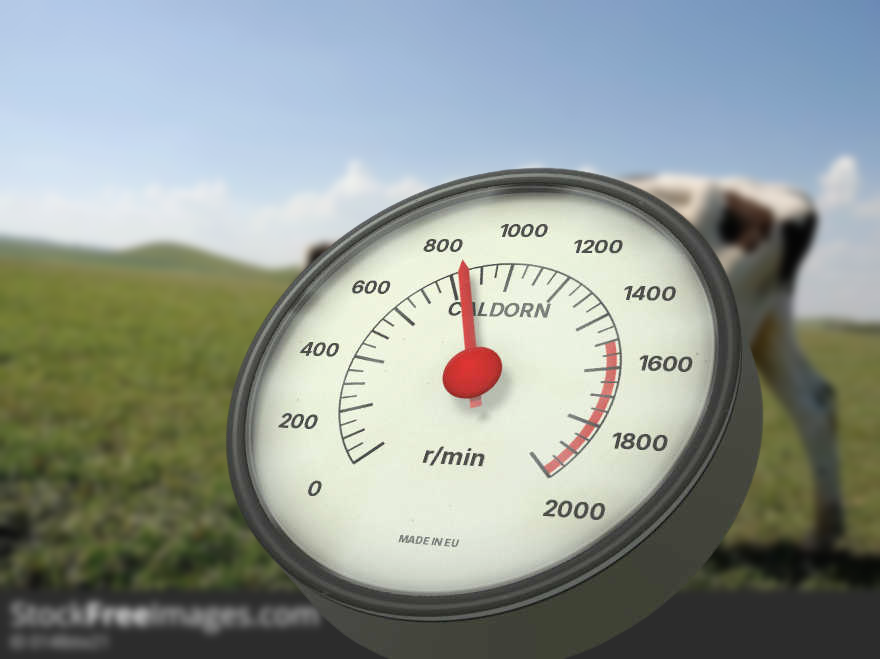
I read 850 rpm
